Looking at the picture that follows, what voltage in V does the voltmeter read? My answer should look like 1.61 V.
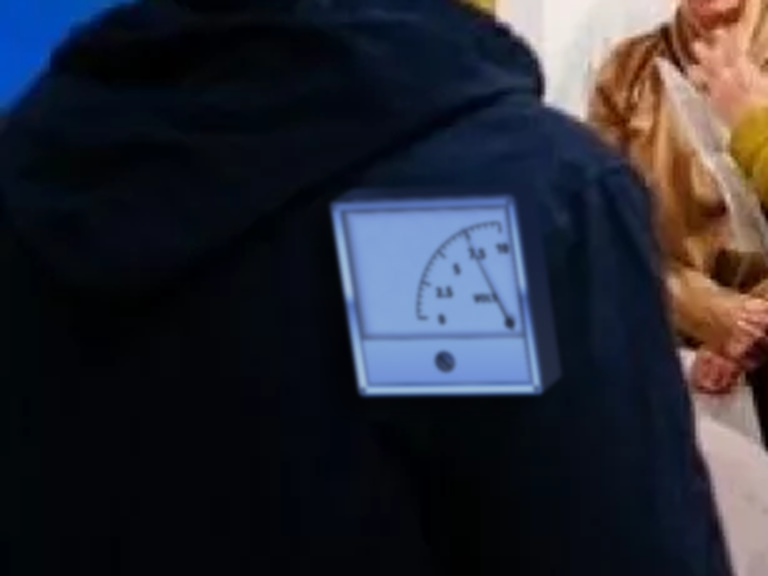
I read 7.5 V
